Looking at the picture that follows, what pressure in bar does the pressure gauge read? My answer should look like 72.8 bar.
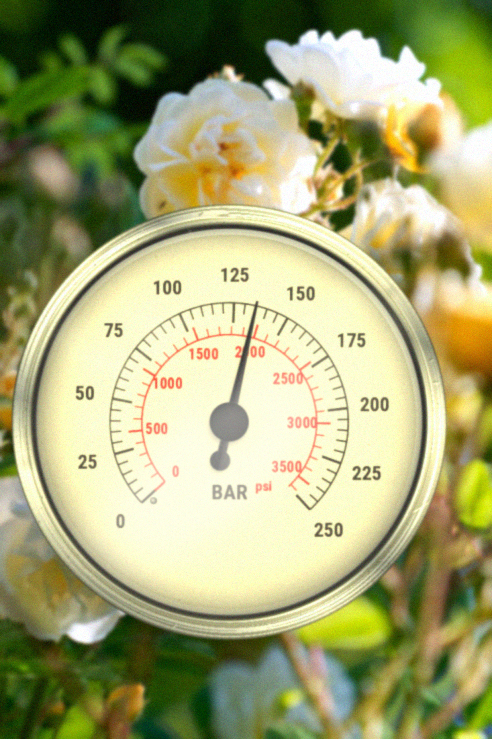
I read 135 bar
